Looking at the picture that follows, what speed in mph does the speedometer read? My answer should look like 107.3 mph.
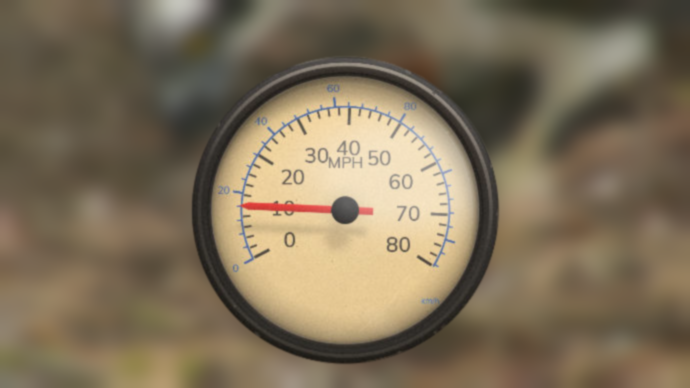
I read 10 mph
